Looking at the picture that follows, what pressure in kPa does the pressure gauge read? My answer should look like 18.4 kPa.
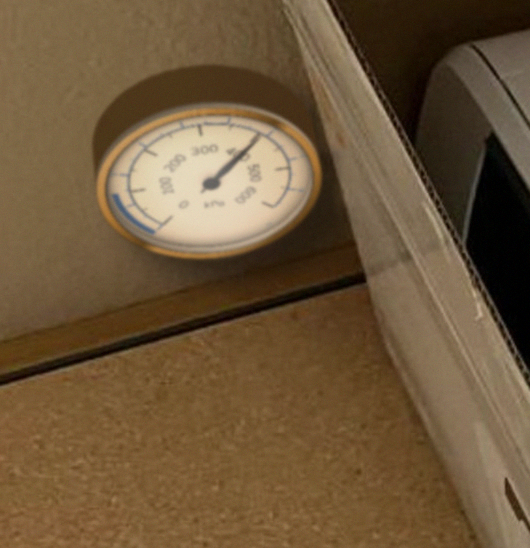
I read 400 kPa
